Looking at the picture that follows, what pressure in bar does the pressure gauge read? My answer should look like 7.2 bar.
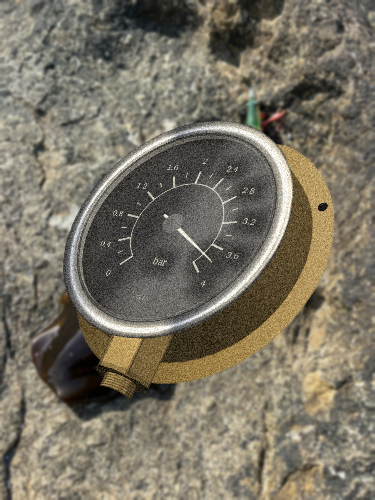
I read 3.8 bar
